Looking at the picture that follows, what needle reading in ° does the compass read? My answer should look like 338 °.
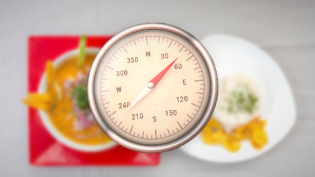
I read 50 °
